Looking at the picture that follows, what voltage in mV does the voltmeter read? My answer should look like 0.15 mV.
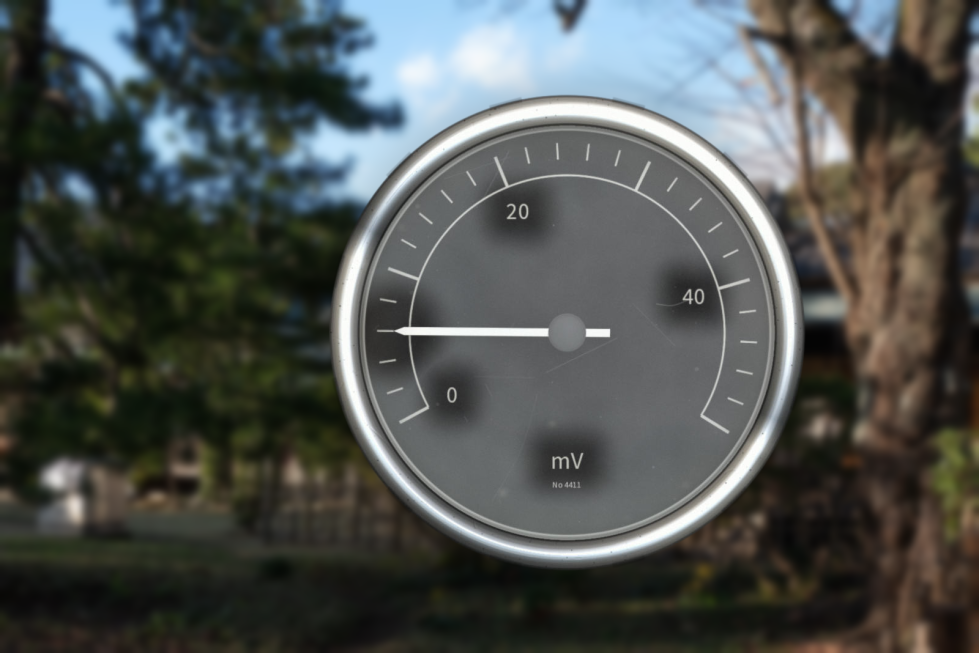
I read 6 mV
